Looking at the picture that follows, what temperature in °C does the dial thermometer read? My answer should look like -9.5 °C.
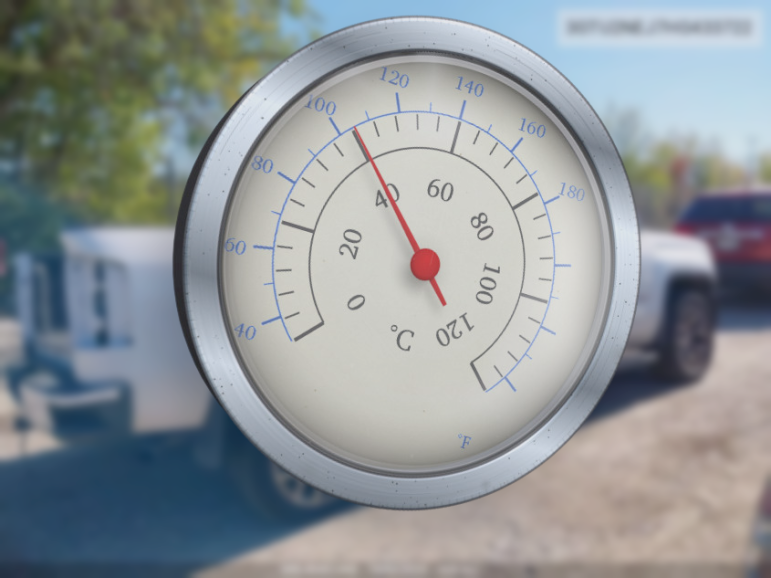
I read 40 °C
